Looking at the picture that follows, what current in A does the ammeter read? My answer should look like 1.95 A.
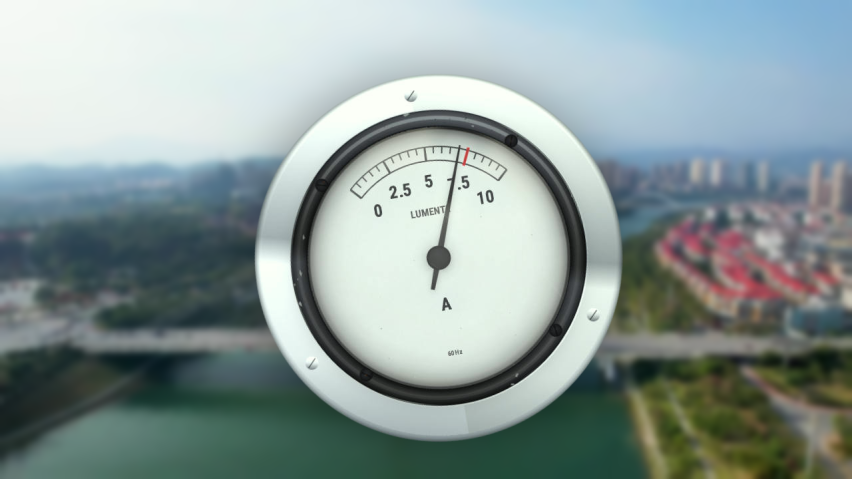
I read 7 A
